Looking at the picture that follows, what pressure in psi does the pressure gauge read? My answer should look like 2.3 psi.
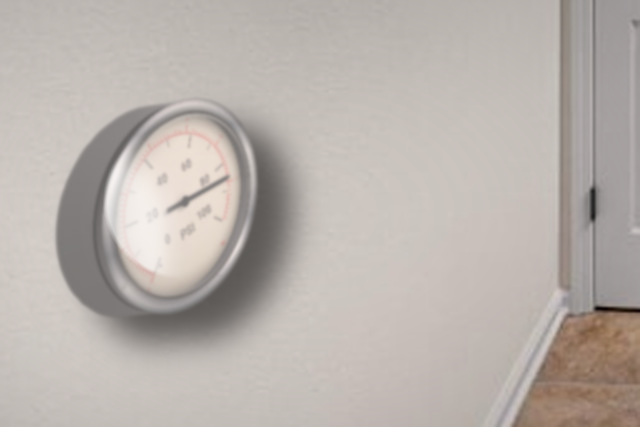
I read 85 psi
